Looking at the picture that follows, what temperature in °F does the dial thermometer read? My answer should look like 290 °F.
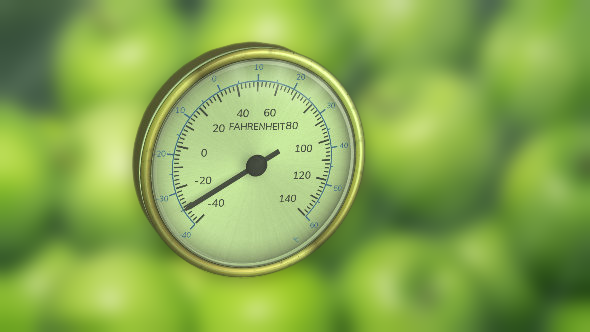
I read -30 °F
